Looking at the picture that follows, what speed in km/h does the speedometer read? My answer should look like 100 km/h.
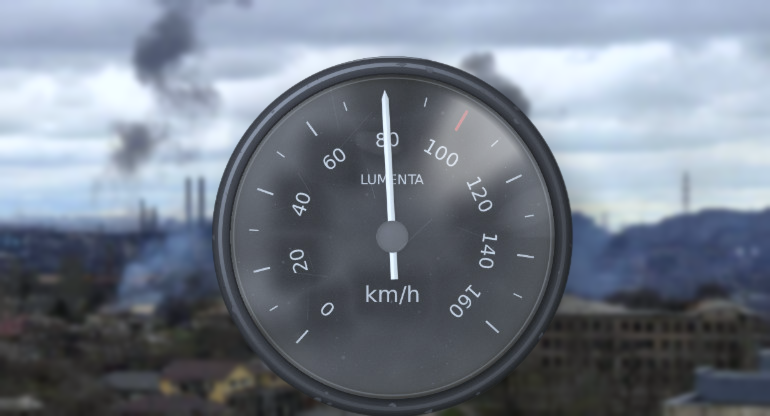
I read 80 km/h
